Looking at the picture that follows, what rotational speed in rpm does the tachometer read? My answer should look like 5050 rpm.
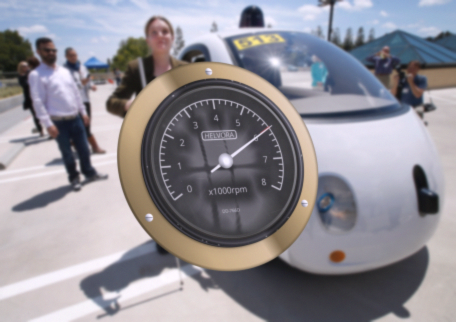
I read 6000 rpm
